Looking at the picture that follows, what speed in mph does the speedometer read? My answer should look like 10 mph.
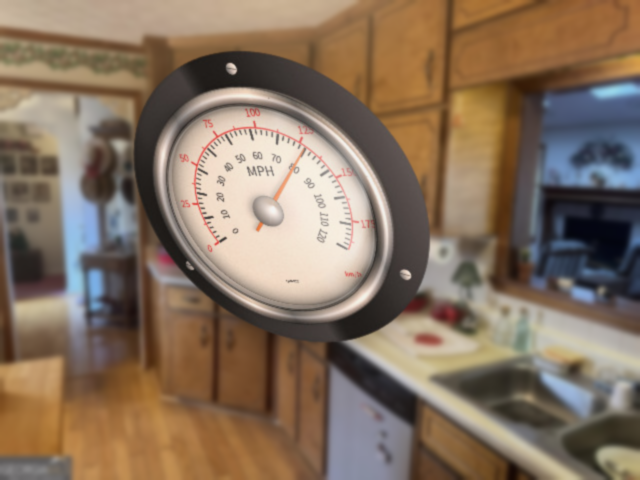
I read 80 mph
